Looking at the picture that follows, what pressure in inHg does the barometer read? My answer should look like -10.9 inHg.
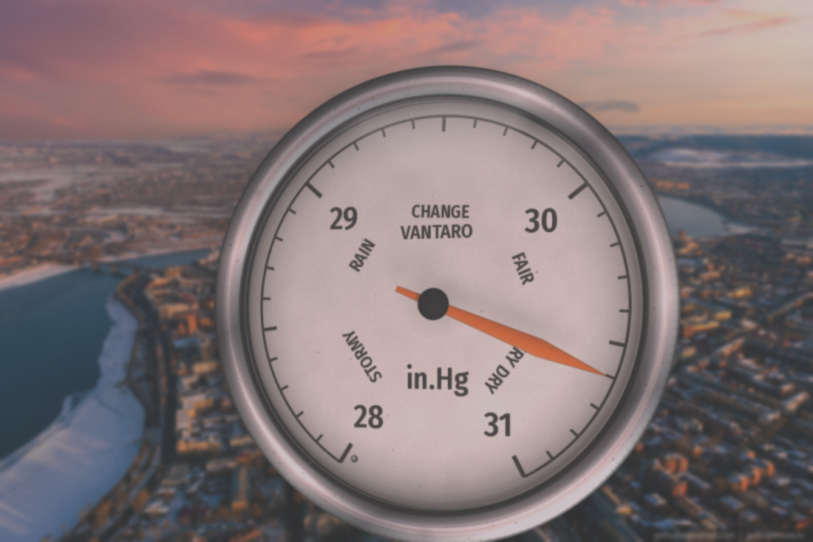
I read 30.6 inHg
